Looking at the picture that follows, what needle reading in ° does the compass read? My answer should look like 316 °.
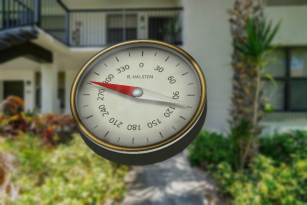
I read 285 °
